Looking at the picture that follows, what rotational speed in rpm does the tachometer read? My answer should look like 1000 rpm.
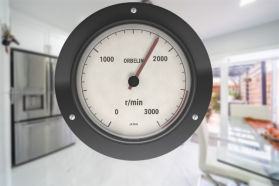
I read 1800 rpm
